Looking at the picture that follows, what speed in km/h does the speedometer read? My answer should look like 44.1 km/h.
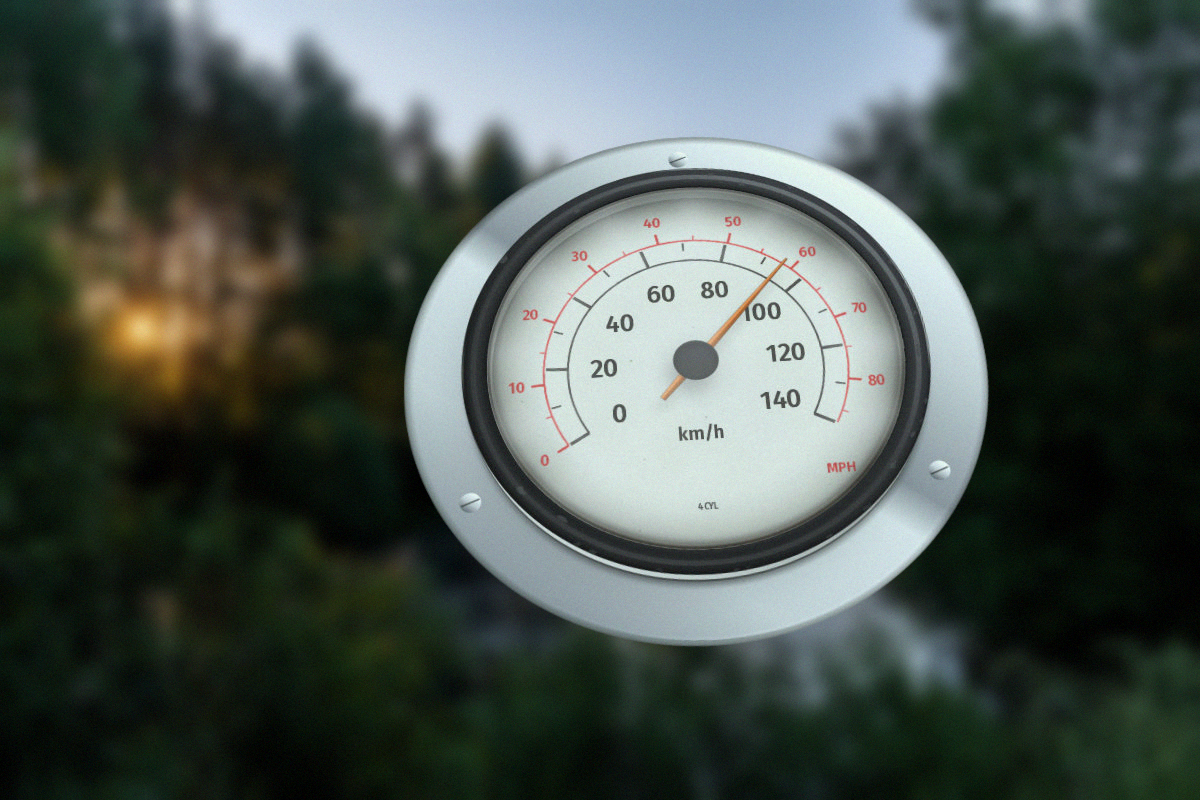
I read 95 km/h
